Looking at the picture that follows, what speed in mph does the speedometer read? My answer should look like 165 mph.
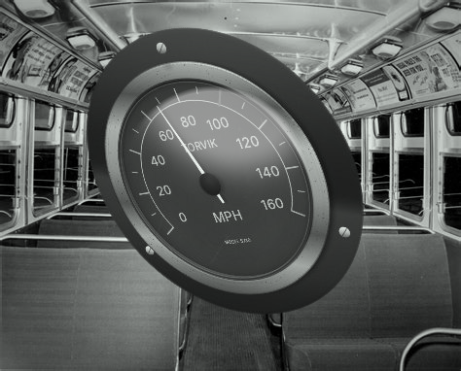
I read 70 mph
